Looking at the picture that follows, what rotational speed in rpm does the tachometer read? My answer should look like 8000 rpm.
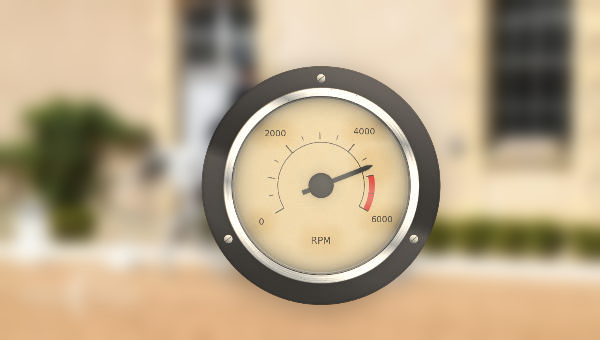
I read 4750 rpm
